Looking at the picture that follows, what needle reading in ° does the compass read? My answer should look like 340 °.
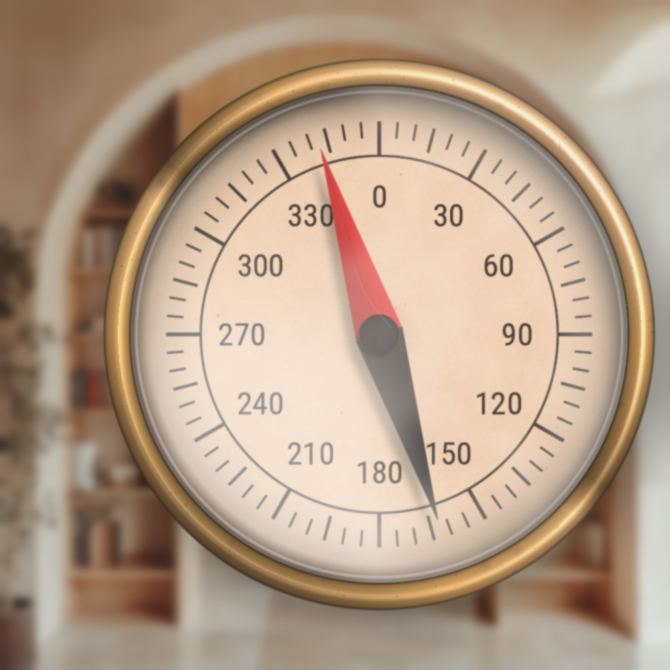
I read 342.5 °
